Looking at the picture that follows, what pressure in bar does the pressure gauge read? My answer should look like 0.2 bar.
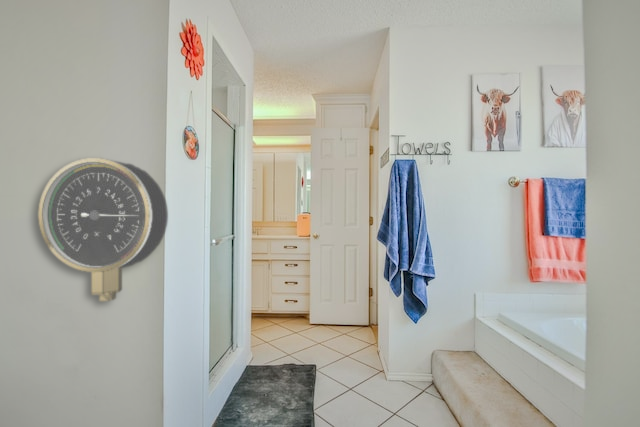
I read 3.2 bar
